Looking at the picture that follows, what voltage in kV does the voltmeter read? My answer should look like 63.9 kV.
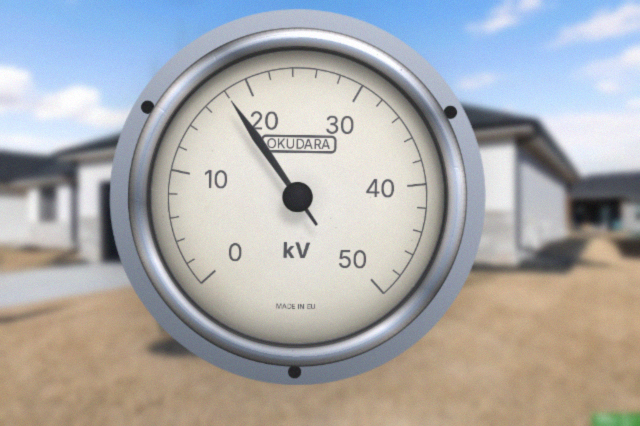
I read 18 kV
